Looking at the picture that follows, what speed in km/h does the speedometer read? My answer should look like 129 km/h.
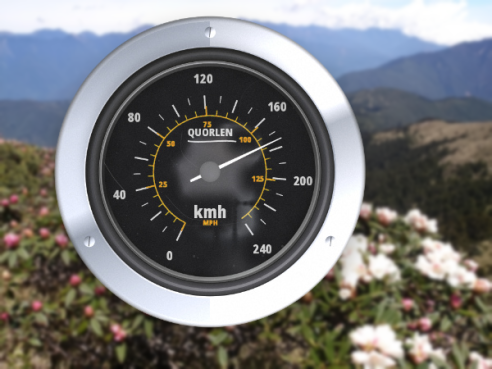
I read 175 km/h
